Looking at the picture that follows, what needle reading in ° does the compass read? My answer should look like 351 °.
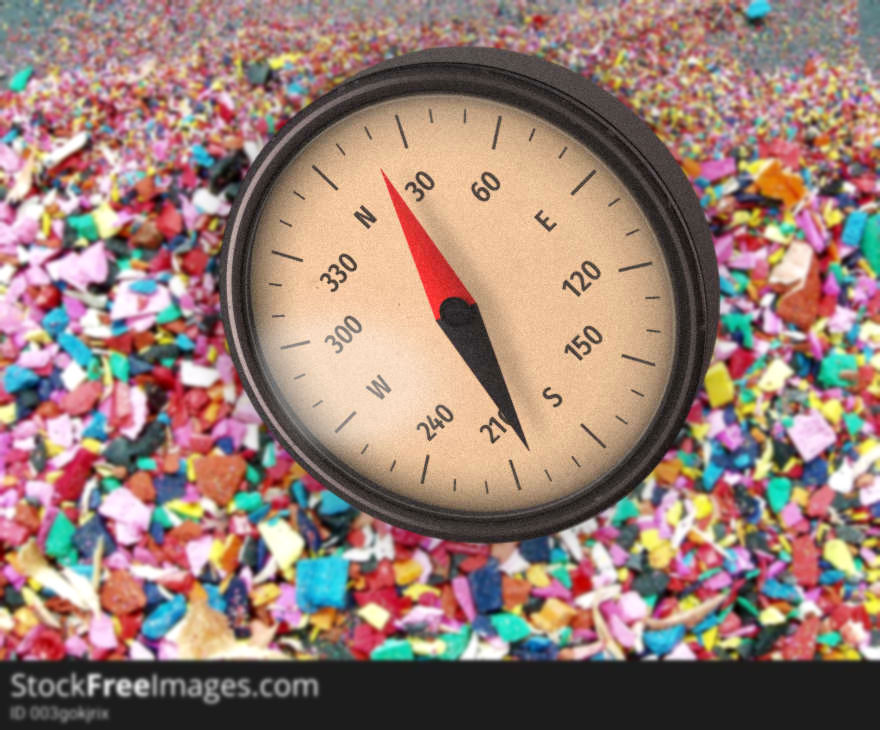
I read 20 °
